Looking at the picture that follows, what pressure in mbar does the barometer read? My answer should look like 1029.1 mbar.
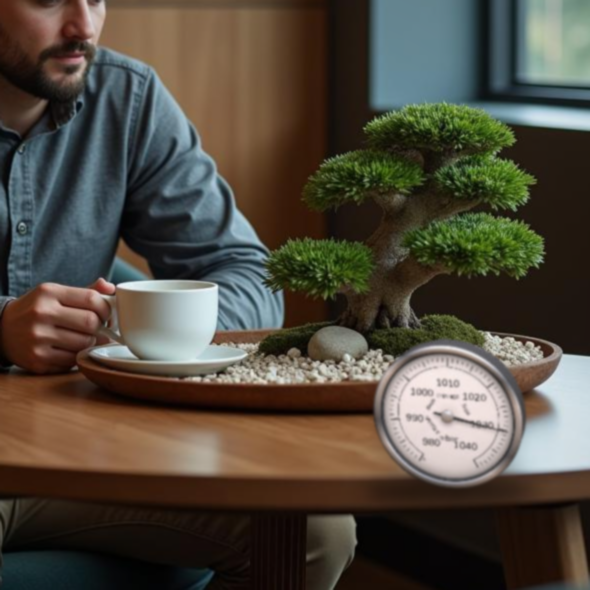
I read 1030 mbar
